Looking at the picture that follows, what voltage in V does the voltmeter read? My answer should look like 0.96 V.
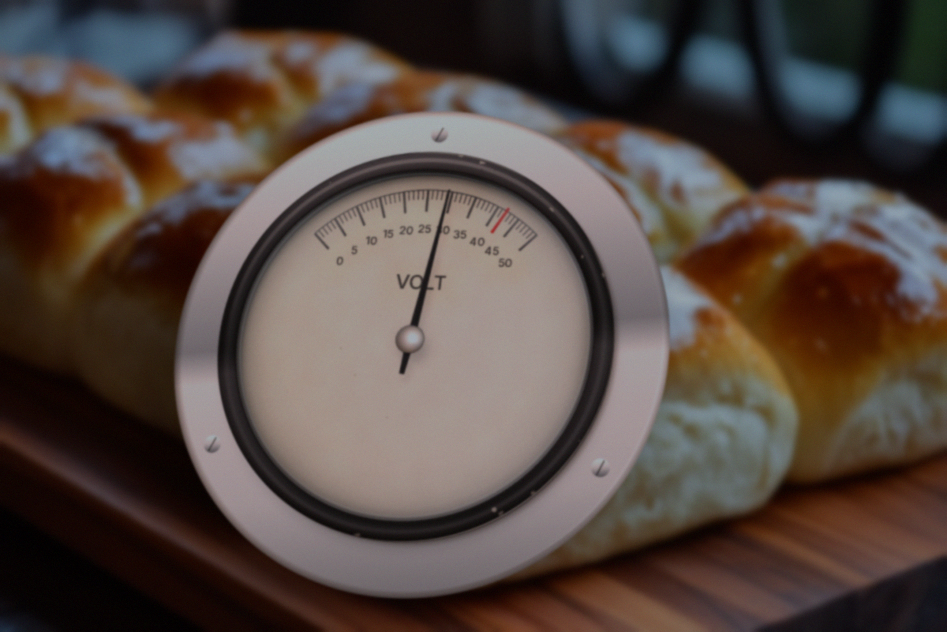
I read 30 V
